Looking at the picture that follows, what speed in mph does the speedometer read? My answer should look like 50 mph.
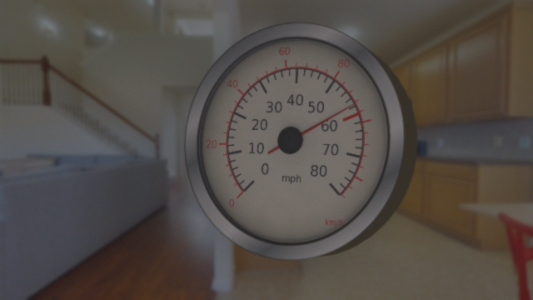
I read 58 mph
